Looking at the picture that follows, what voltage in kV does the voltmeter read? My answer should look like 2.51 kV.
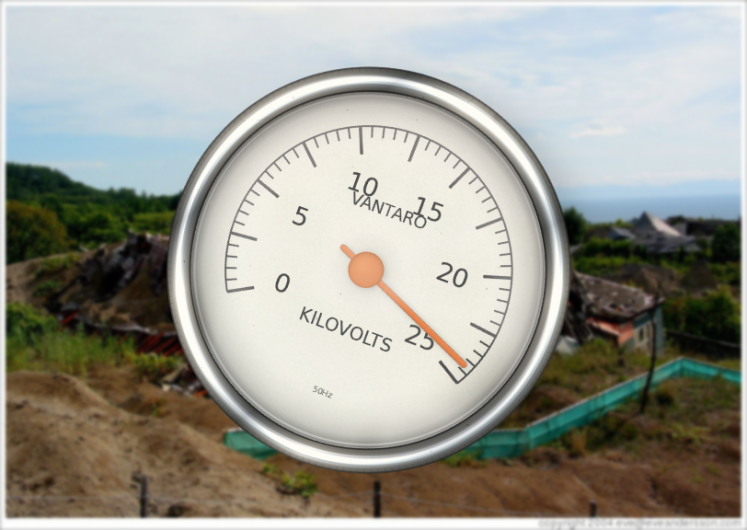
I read 24.25 kV
